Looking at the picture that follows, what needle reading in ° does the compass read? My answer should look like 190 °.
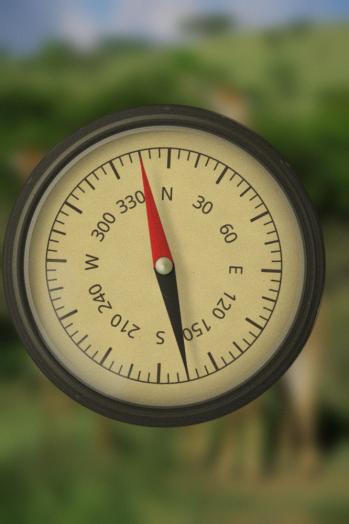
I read 345 °
